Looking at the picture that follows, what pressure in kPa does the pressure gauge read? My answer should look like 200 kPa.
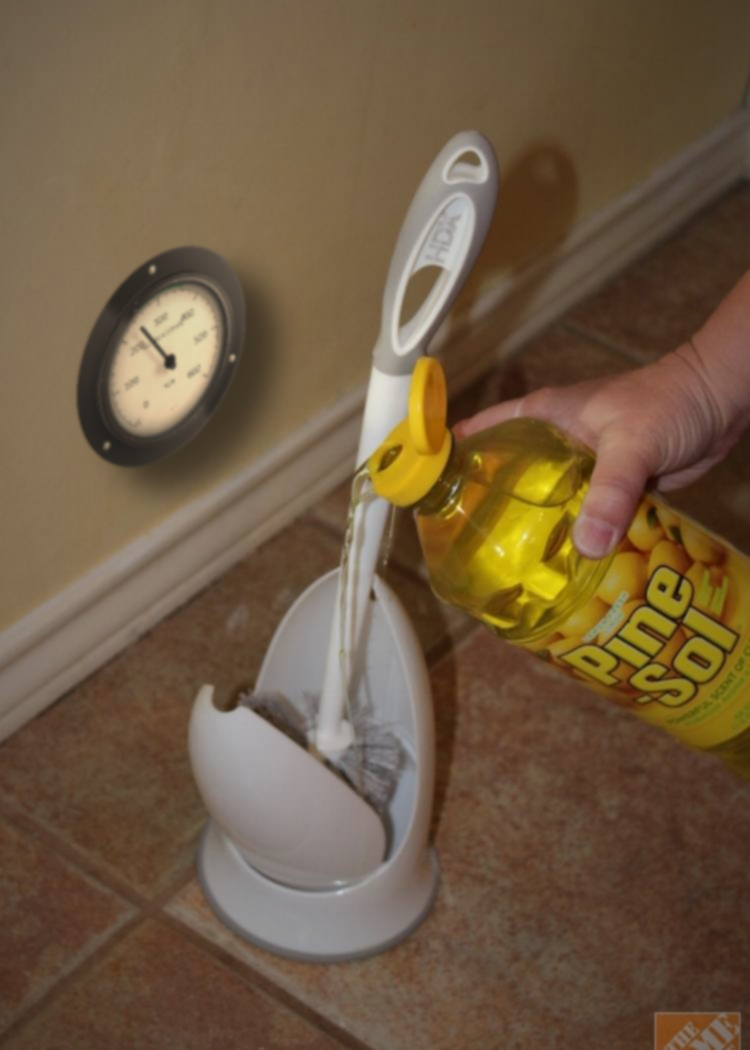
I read 240 kPa
